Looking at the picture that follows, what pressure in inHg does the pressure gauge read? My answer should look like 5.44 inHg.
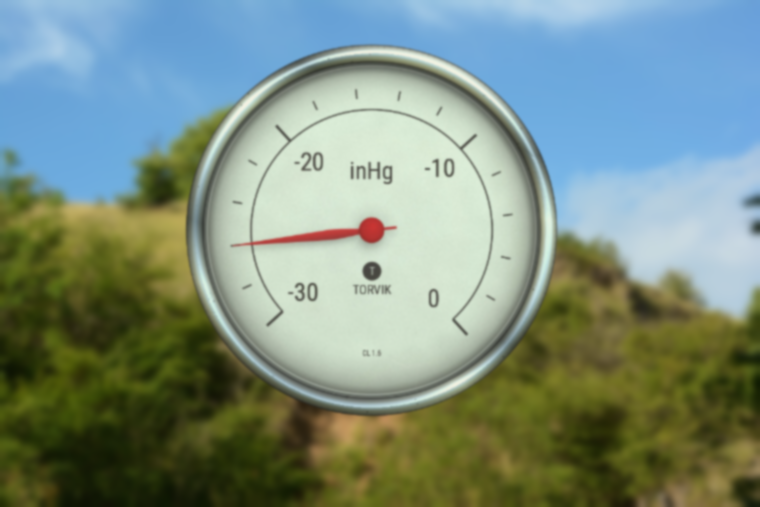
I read -26 inHg
